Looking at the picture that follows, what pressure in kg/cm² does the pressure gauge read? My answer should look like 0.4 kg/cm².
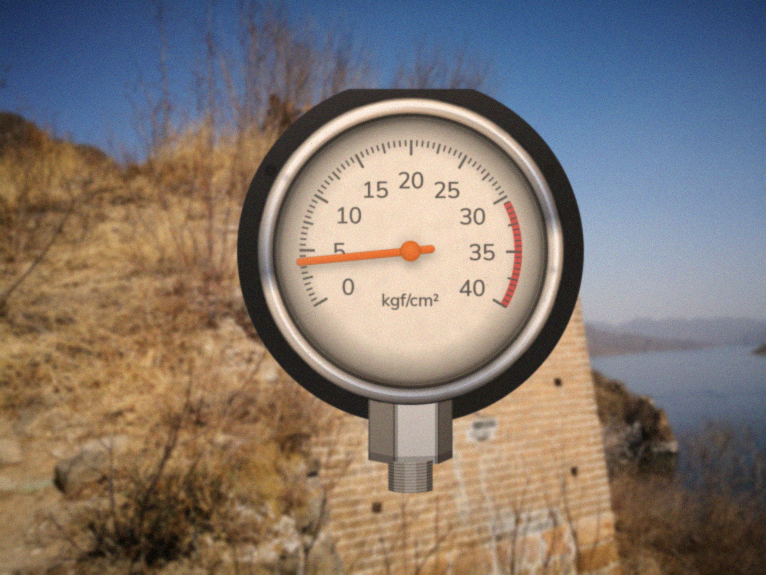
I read 4 kg/cm²
